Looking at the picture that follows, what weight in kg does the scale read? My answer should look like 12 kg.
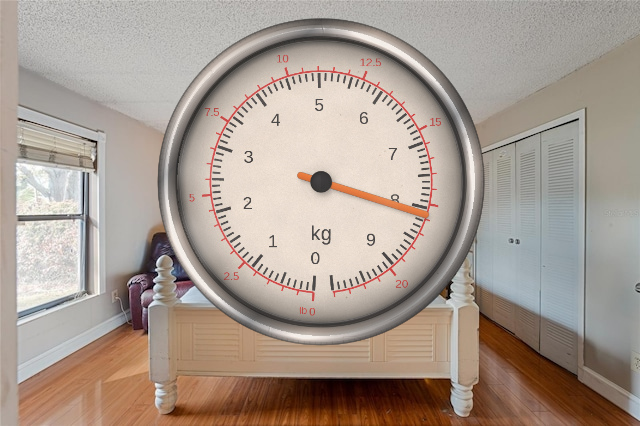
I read 8.1 kg
